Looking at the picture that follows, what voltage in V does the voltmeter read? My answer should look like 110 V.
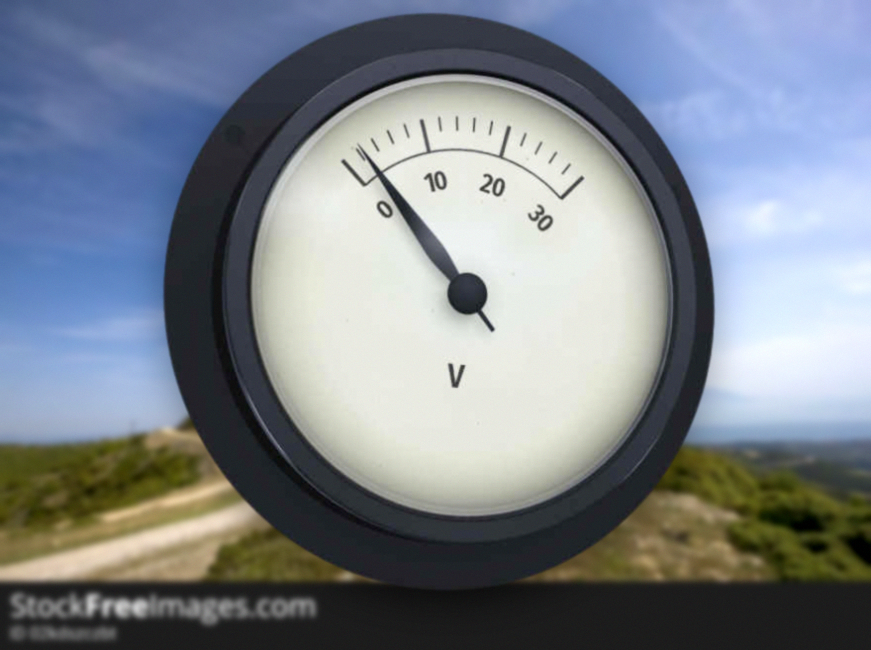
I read 2 V
